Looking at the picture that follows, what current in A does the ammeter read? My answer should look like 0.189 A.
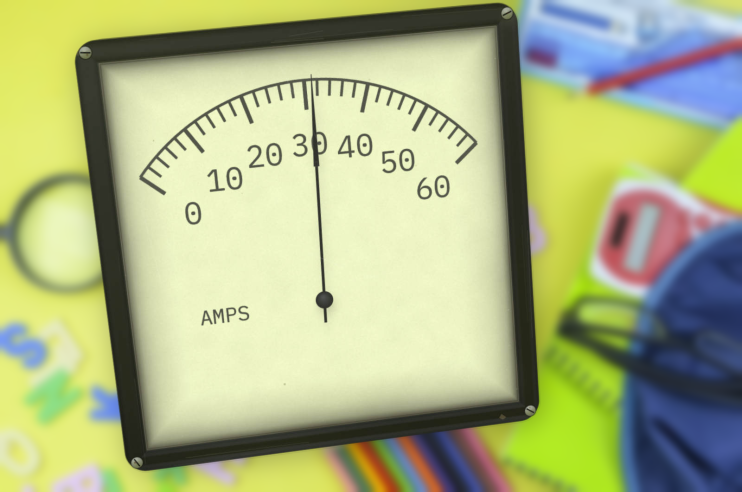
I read 31 A
